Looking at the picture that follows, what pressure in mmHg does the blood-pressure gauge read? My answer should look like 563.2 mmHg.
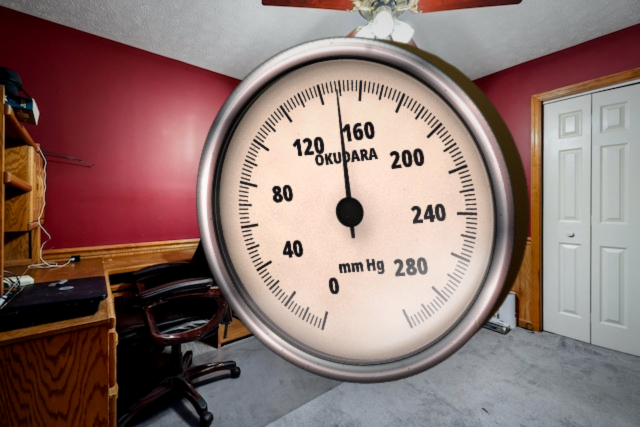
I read 150 mmHg
